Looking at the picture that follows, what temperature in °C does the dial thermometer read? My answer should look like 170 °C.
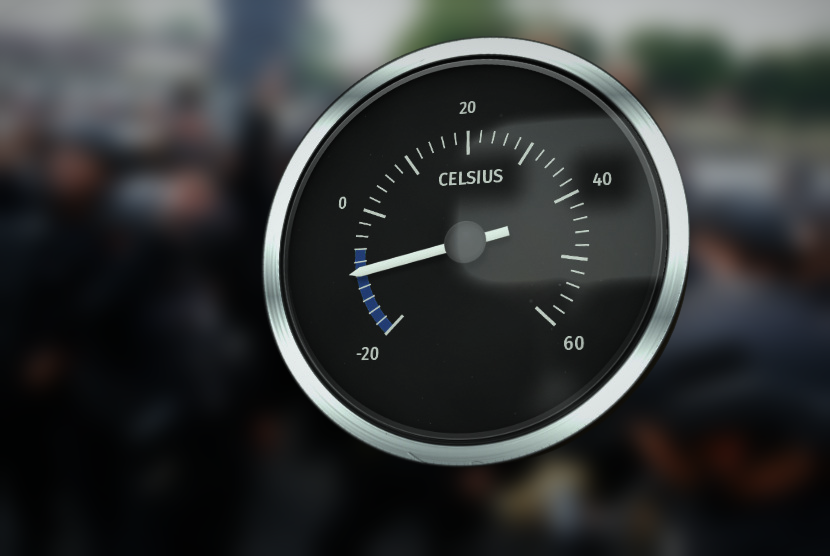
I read -10 °C
